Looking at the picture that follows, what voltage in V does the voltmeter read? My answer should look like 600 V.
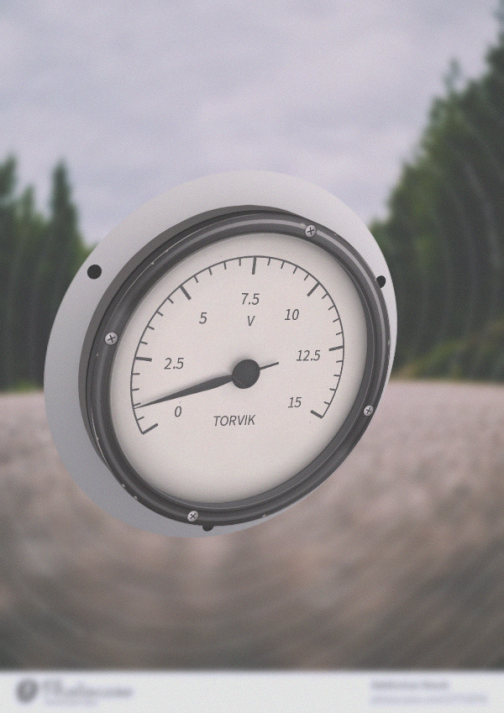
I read 1 V
